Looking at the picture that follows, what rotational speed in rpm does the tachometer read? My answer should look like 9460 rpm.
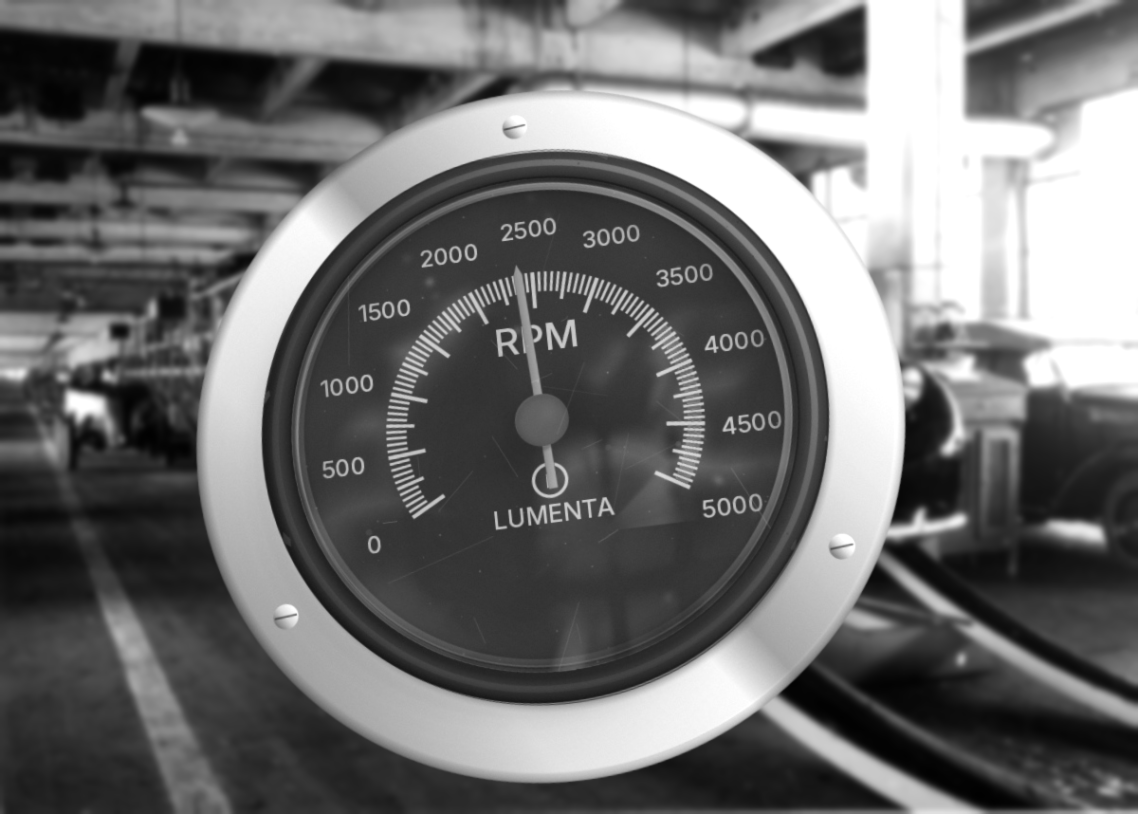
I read 2400 rpm
